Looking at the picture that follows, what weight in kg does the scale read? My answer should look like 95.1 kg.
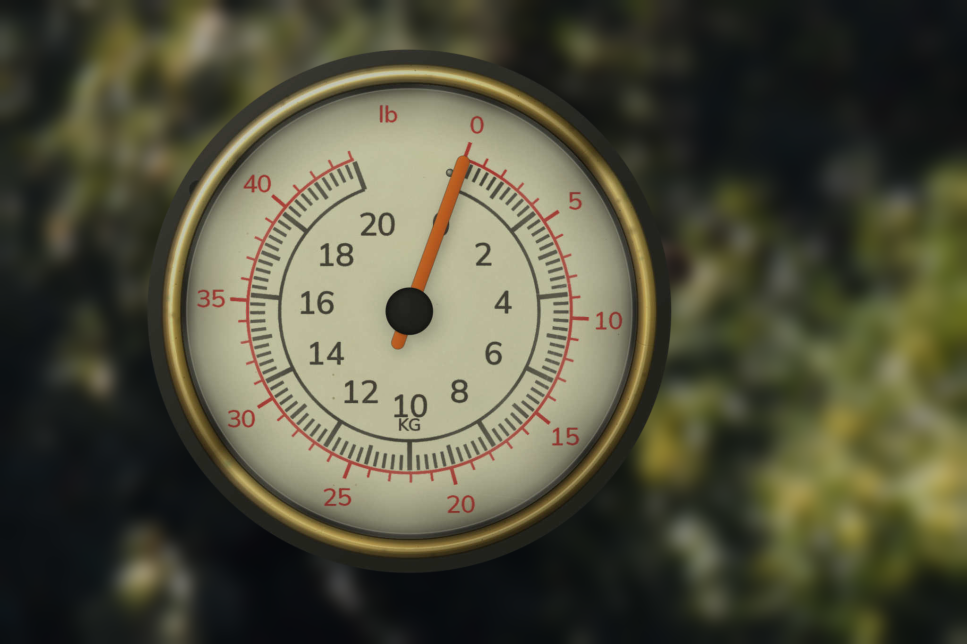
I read 0 kg
